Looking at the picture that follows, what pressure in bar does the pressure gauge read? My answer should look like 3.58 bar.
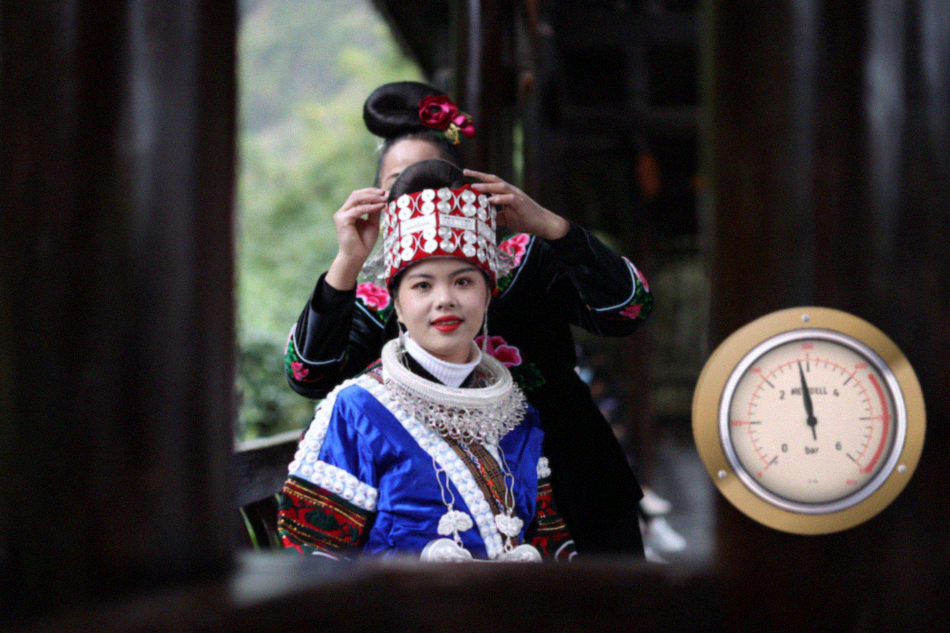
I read 2.8 bar
